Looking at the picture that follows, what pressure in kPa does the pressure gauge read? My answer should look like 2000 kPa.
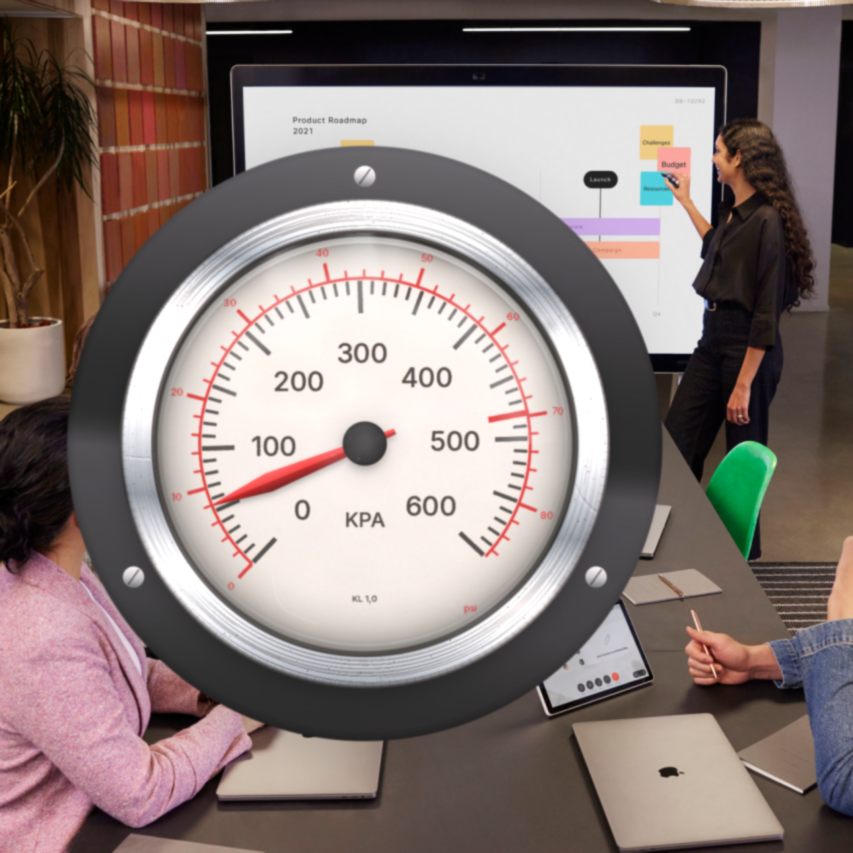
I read 55 kPa
